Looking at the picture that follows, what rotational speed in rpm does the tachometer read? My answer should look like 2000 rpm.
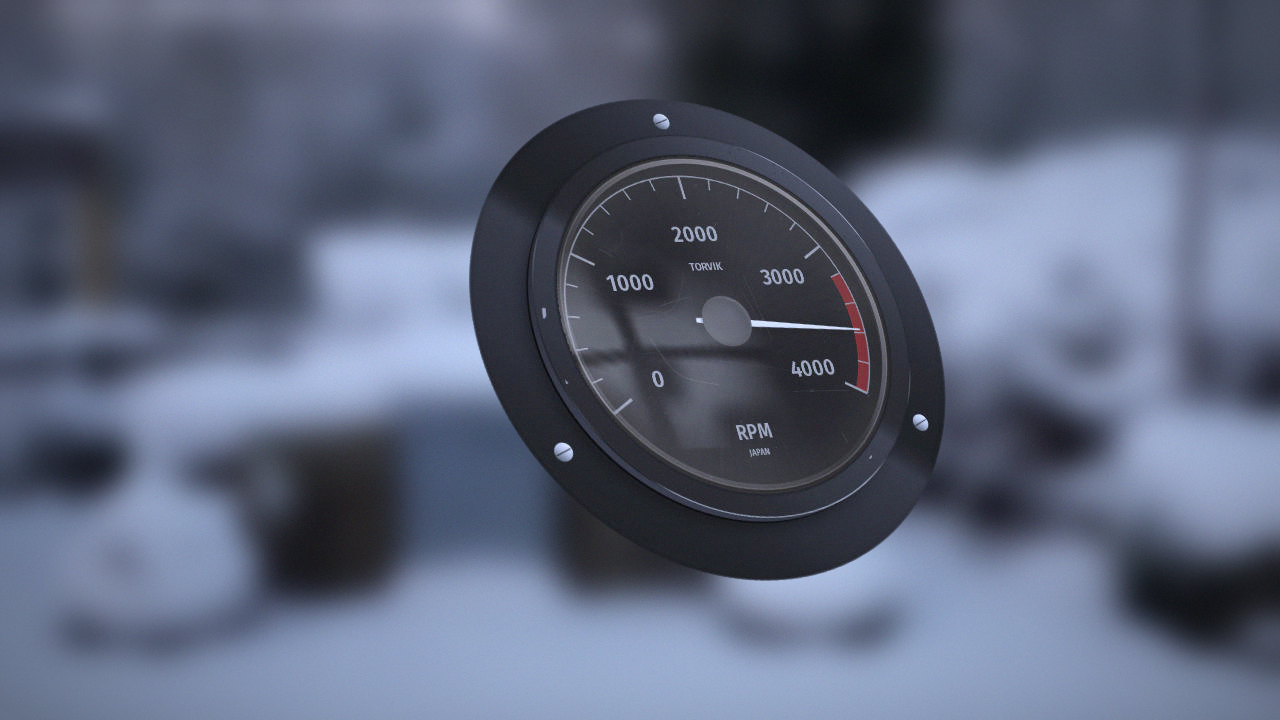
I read 3600 rpm
